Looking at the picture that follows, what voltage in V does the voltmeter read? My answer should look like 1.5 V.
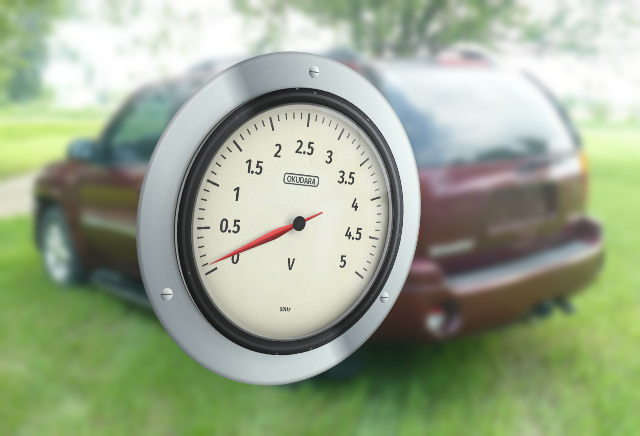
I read 0.1 V
